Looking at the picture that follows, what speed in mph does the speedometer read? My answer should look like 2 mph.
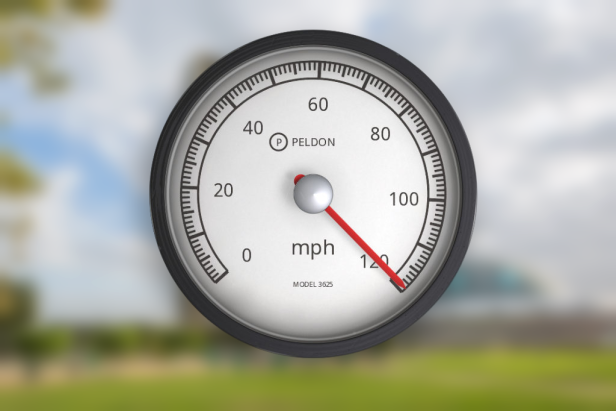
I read 119 mph
